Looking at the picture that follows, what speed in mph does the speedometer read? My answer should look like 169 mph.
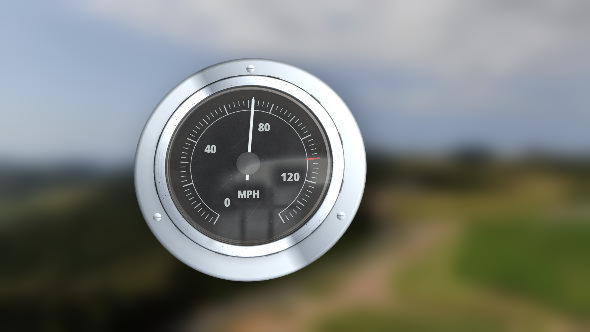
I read 72 mph
